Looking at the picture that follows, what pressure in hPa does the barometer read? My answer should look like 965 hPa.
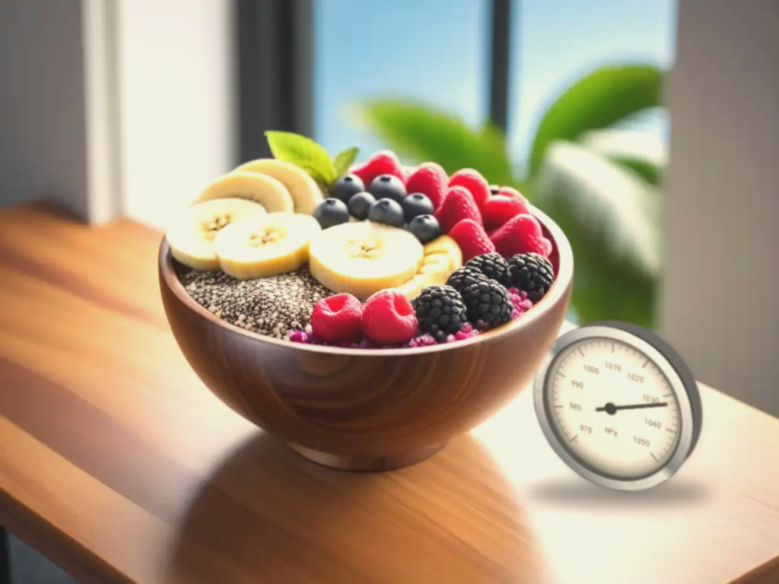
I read 1032 hPa
